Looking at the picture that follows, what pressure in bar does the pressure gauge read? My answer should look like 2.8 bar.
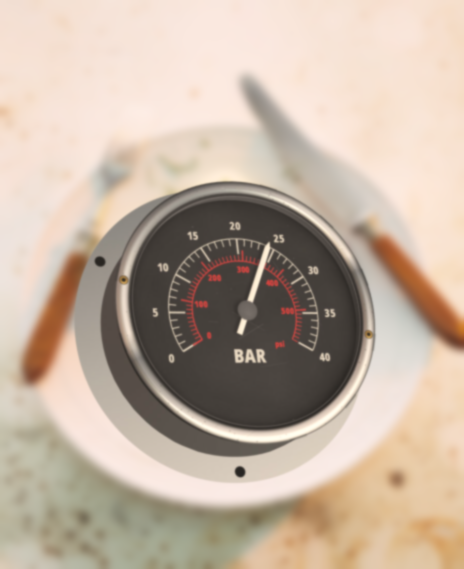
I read 24 bar
